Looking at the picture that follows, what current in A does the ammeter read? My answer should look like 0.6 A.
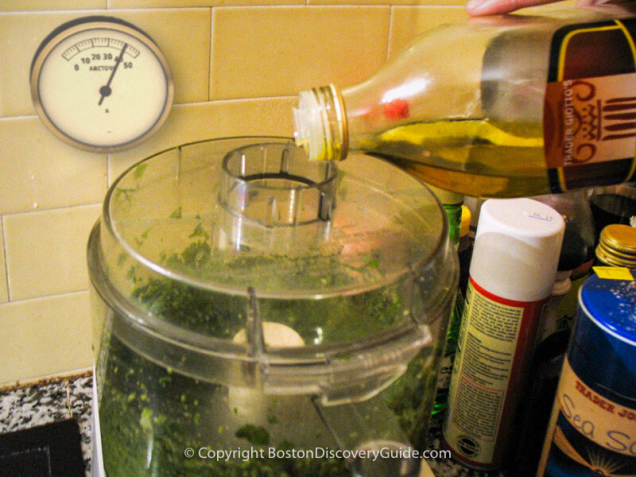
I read 40 A
